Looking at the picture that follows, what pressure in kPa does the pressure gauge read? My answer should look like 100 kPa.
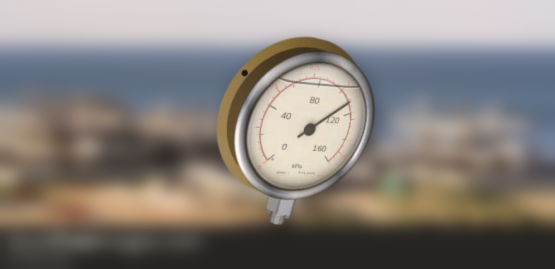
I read 110 kPa
